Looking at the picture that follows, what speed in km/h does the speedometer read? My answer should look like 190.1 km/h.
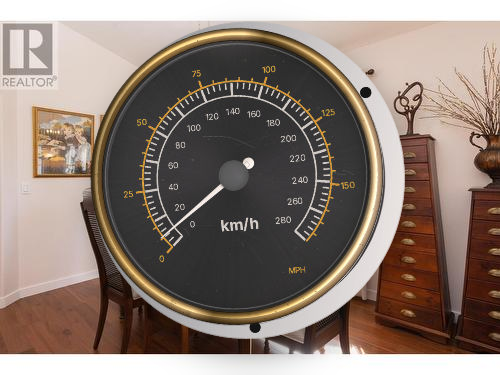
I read 8 km/h
